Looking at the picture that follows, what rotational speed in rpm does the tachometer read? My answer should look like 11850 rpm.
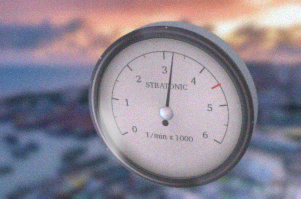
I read 3250 rpm
